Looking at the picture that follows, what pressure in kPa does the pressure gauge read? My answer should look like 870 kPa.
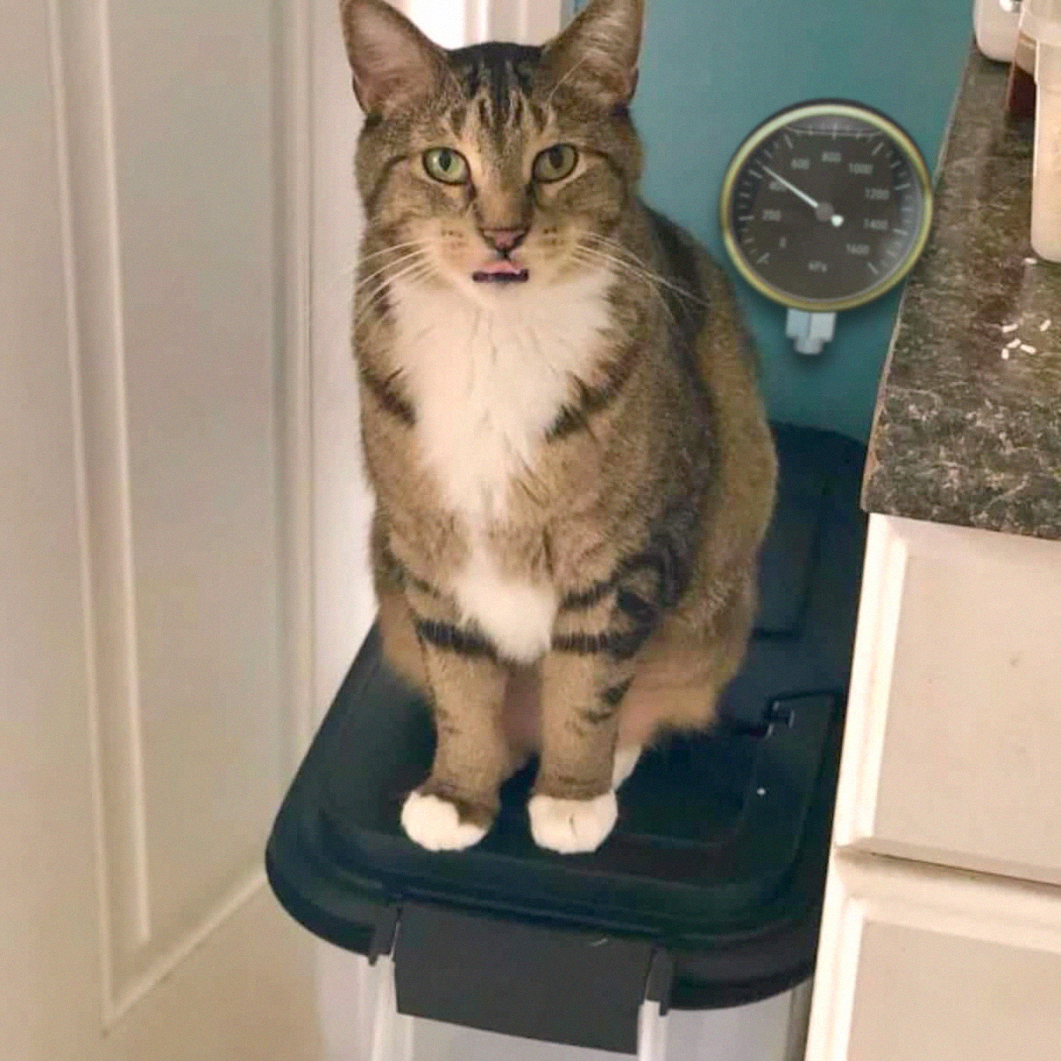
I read 450 kPa
